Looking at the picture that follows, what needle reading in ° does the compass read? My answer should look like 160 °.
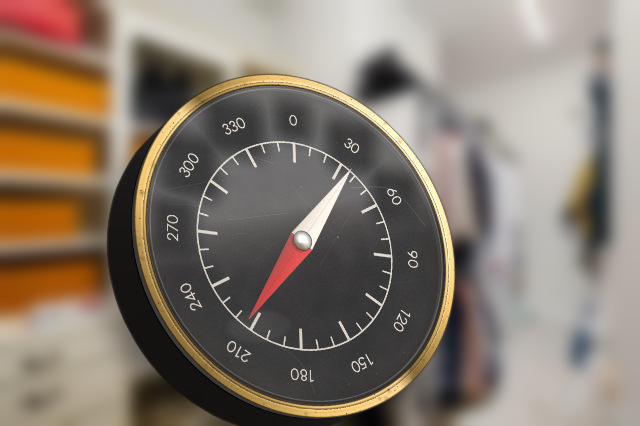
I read 215 °
